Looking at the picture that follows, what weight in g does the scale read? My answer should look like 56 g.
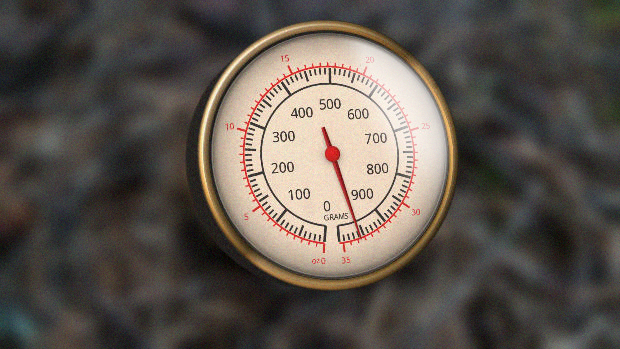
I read 960 g
